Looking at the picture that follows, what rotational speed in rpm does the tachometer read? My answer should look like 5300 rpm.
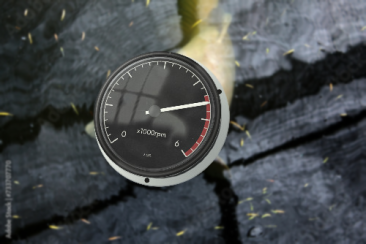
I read 4600 rpm
